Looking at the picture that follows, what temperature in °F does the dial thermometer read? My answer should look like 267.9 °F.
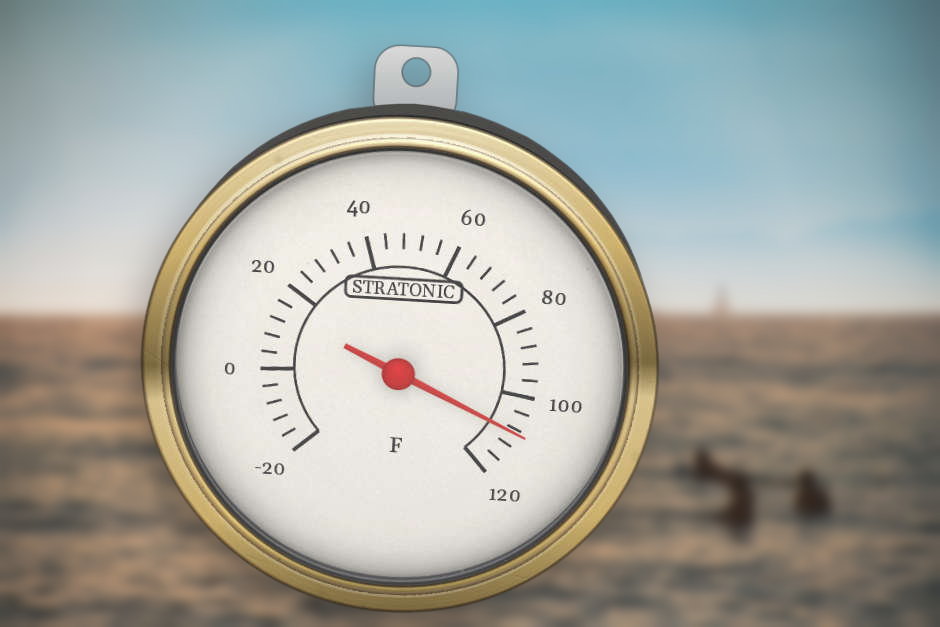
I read 108 °F
